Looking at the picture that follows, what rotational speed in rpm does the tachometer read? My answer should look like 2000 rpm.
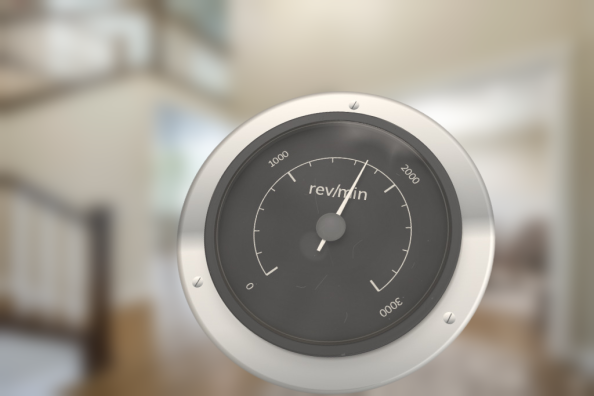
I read 1700 rpm
